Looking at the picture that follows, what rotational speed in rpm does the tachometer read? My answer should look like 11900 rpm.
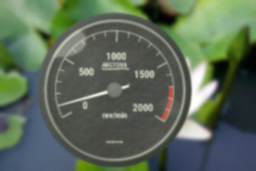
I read 100 rpm
